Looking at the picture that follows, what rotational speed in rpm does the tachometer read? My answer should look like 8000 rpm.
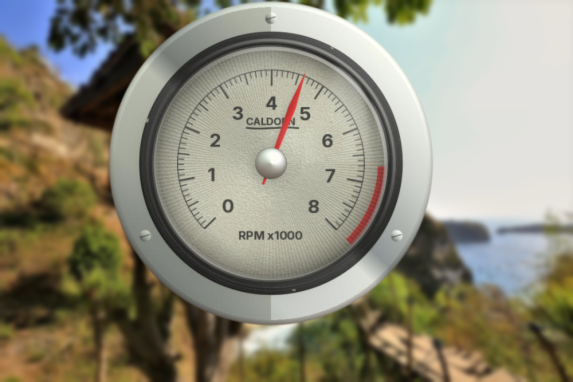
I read 4600 rpm
